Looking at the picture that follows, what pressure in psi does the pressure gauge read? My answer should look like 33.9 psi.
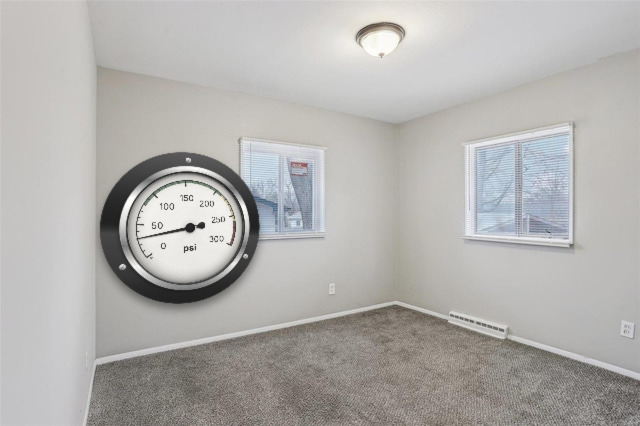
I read 30 psi
